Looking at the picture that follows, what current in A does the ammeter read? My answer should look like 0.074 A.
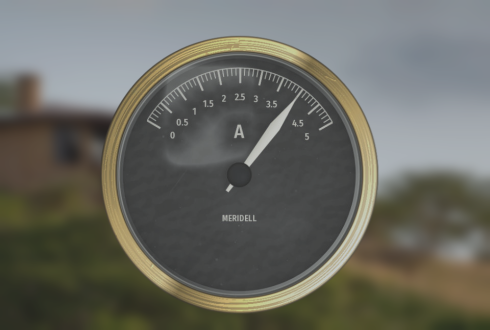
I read 4 A
